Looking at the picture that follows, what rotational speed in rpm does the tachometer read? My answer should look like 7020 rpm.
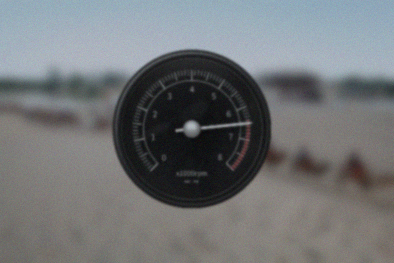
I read 6500 rpm
